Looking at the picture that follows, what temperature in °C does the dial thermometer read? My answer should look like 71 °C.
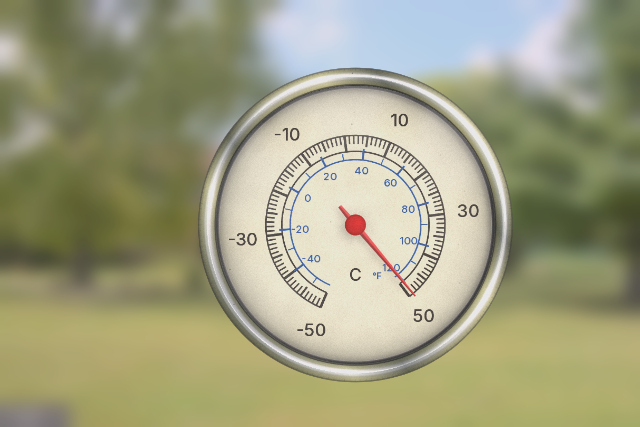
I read 49 °C
